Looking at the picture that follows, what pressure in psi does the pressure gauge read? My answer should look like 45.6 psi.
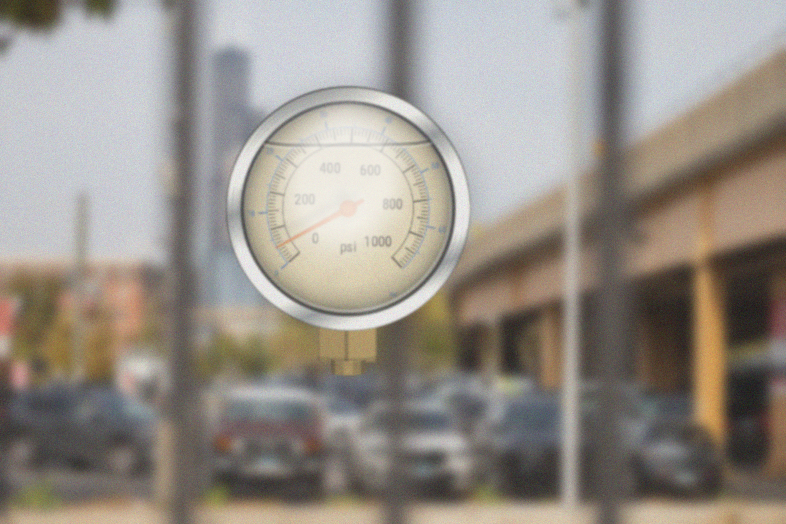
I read 50 psi
